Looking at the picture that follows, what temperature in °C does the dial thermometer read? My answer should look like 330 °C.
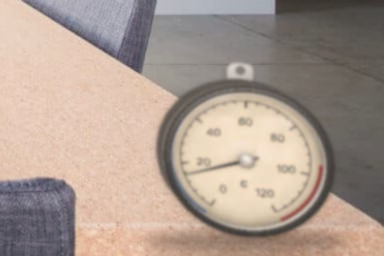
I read 16 °C
